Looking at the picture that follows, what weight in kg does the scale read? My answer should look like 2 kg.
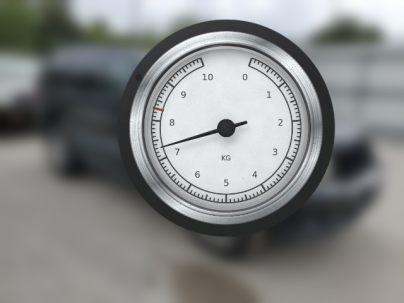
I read 7.3 kg
